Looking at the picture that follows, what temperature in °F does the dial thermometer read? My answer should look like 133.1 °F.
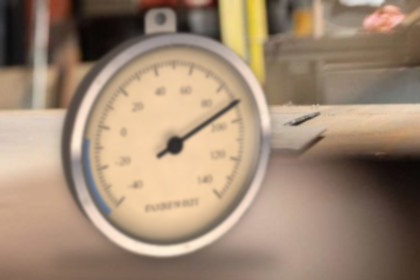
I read 90 °F
